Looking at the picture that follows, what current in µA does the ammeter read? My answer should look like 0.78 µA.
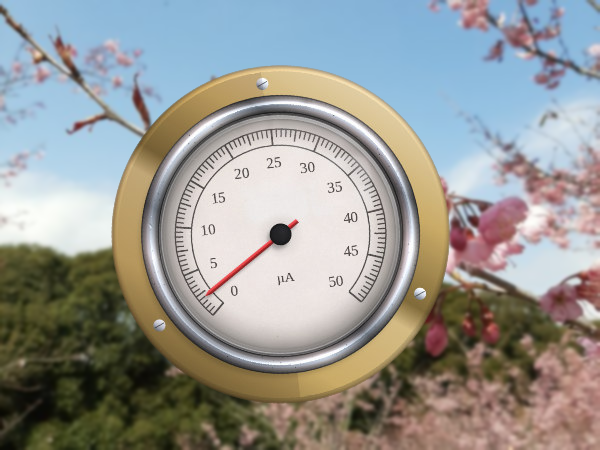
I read 2 µA
